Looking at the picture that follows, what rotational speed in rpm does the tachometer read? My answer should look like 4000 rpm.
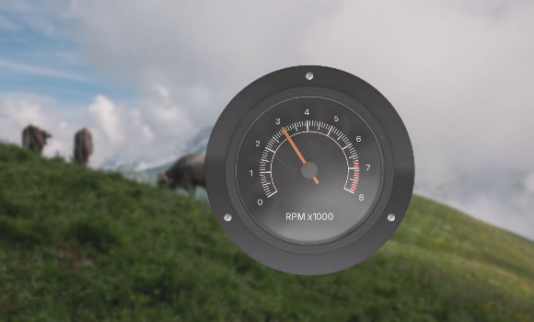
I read 3000 rpm
